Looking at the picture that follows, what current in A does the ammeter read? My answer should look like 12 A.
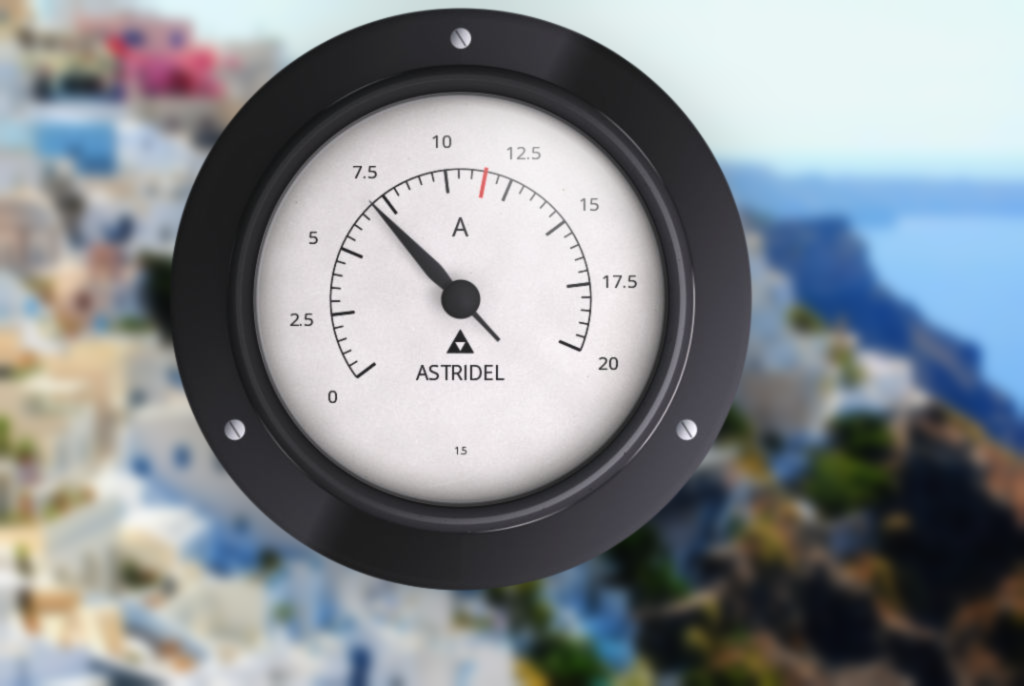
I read 7 A
